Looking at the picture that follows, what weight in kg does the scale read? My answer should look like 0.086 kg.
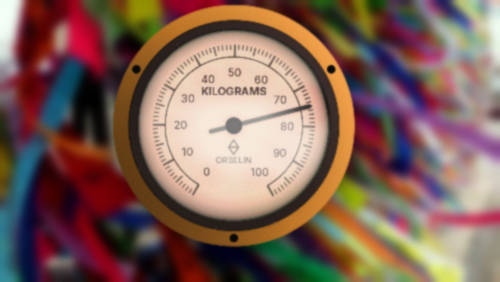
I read 75 kg
